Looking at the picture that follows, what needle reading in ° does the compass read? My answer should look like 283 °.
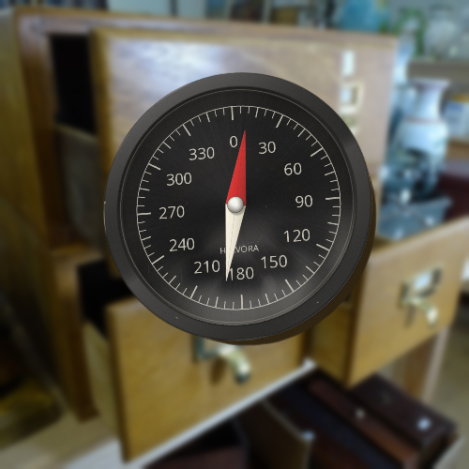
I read 10 °
